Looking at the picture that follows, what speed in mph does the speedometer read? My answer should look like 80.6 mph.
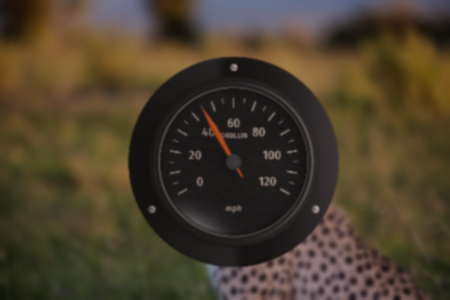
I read 45 mph
